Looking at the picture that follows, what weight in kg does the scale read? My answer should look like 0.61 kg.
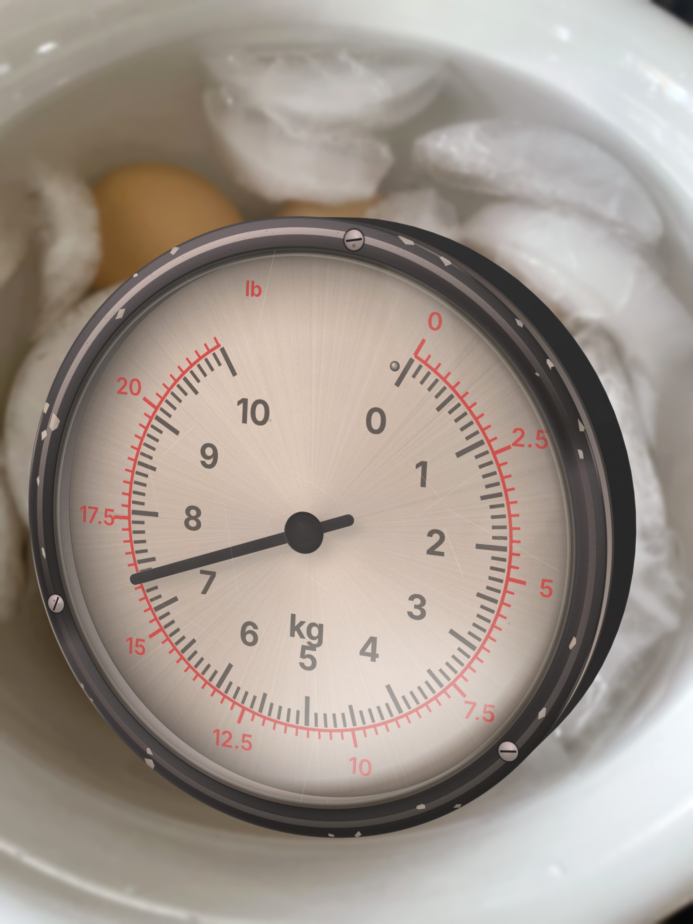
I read 7.35 kg
